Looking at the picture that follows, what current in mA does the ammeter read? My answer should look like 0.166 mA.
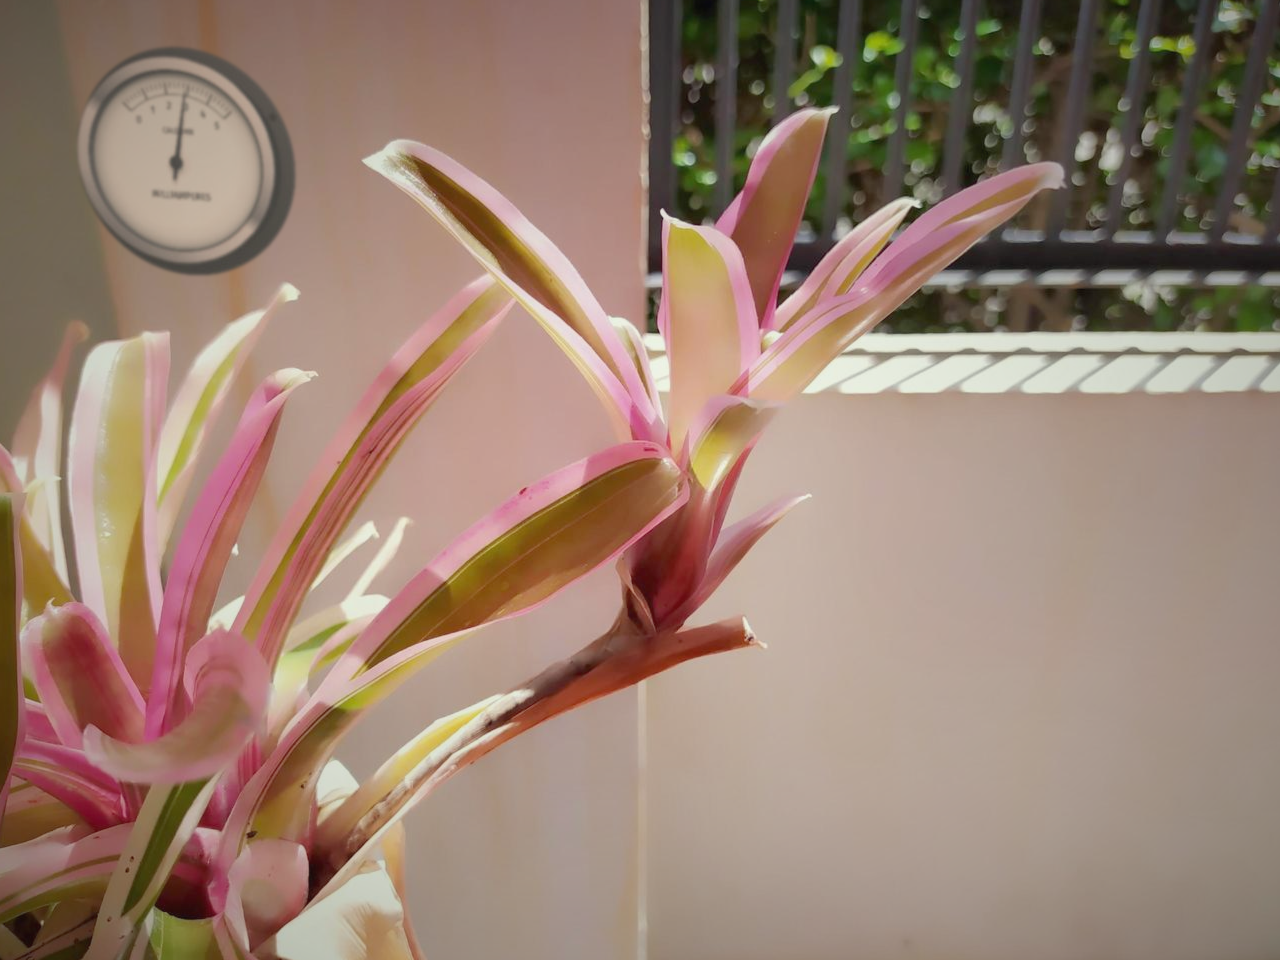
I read 3 mA
